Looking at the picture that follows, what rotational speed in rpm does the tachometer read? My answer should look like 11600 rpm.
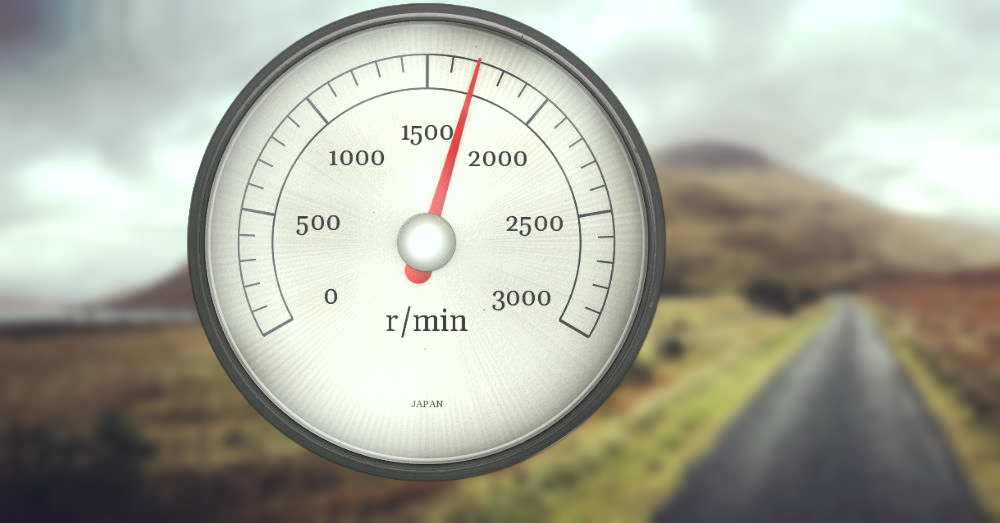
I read 1700 rpm
